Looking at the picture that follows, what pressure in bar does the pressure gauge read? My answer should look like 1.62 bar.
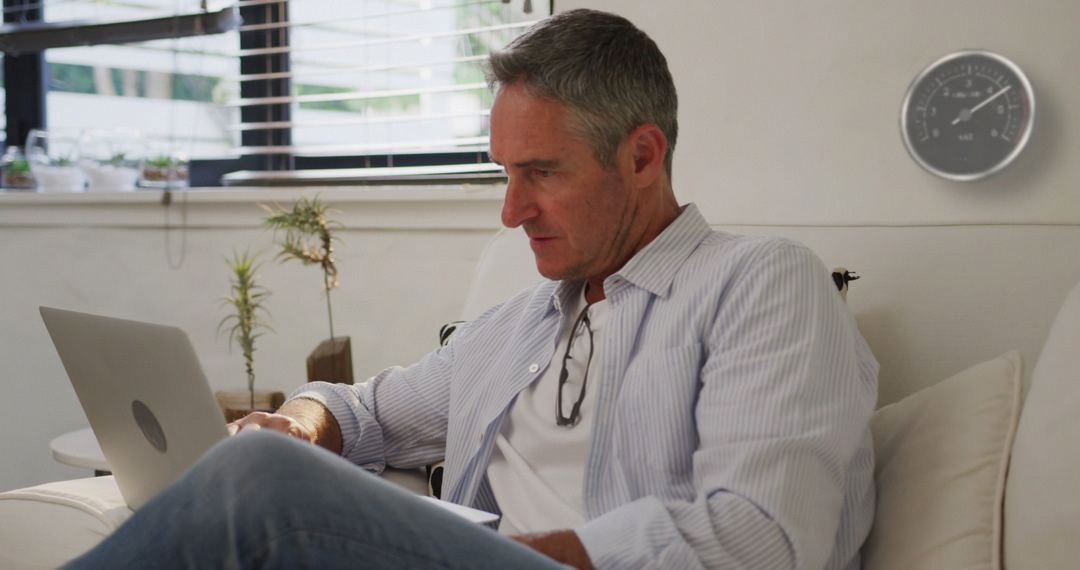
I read 4.4 bar
